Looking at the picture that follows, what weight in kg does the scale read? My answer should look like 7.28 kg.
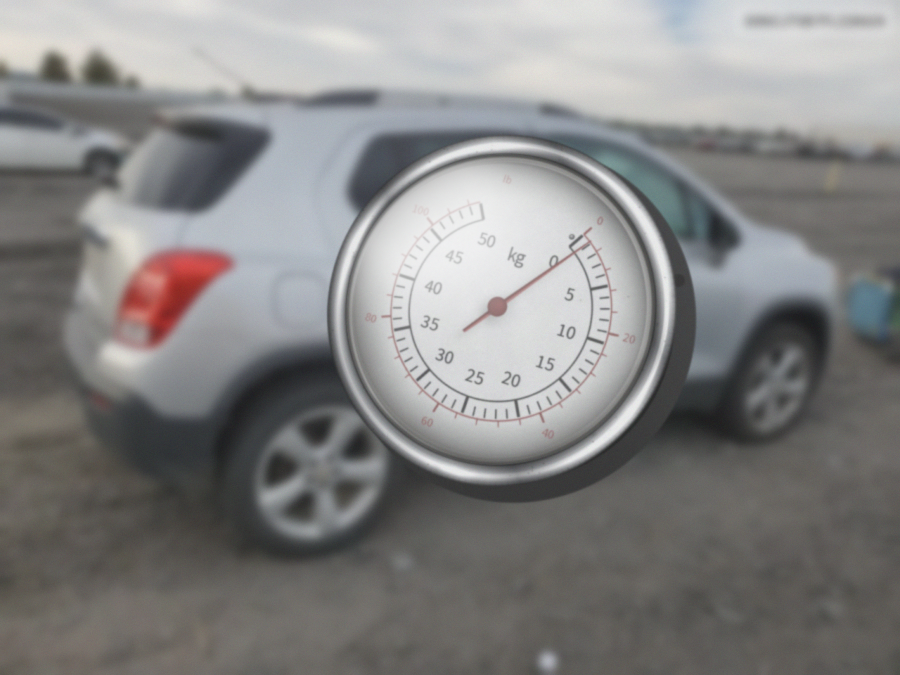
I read 1 kg
